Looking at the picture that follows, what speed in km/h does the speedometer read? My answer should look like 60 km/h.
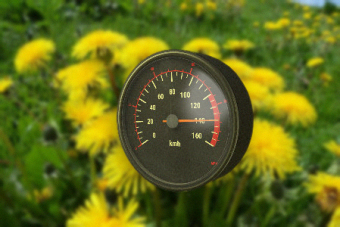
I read 140 km/h
